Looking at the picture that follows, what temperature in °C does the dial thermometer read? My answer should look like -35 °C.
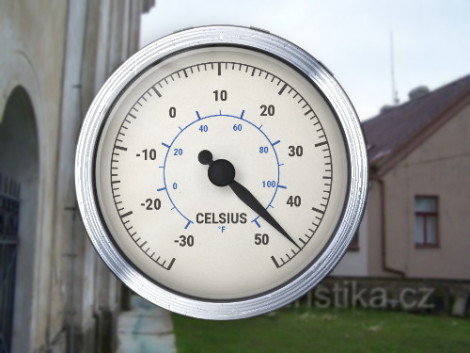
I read 46 °C
